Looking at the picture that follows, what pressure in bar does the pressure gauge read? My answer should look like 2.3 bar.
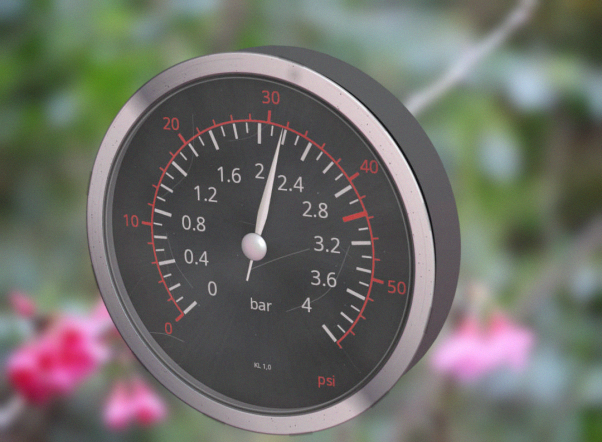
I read 2.2 bar
